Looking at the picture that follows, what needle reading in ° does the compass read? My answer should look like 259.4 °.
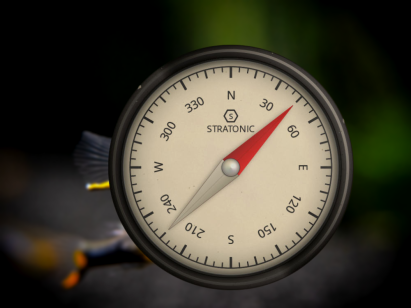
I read 45 °
